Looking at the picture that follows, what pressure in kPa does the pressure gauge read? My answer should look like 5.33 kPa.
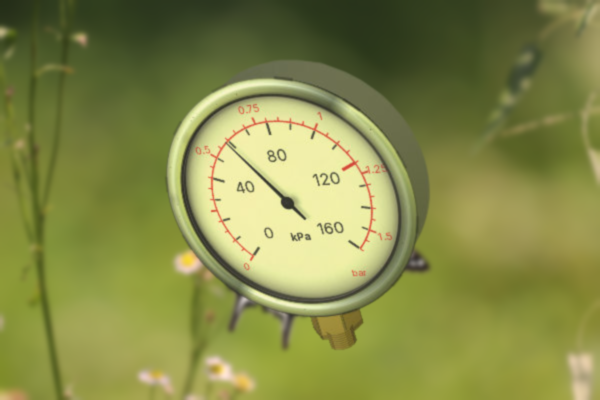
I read 60 kPa
